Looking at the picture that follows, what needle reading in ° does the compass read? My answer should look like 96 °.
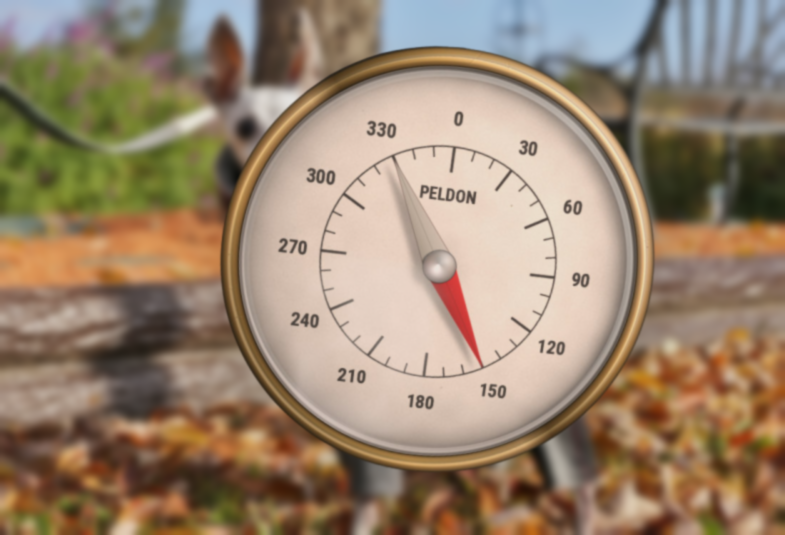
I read 150 °
